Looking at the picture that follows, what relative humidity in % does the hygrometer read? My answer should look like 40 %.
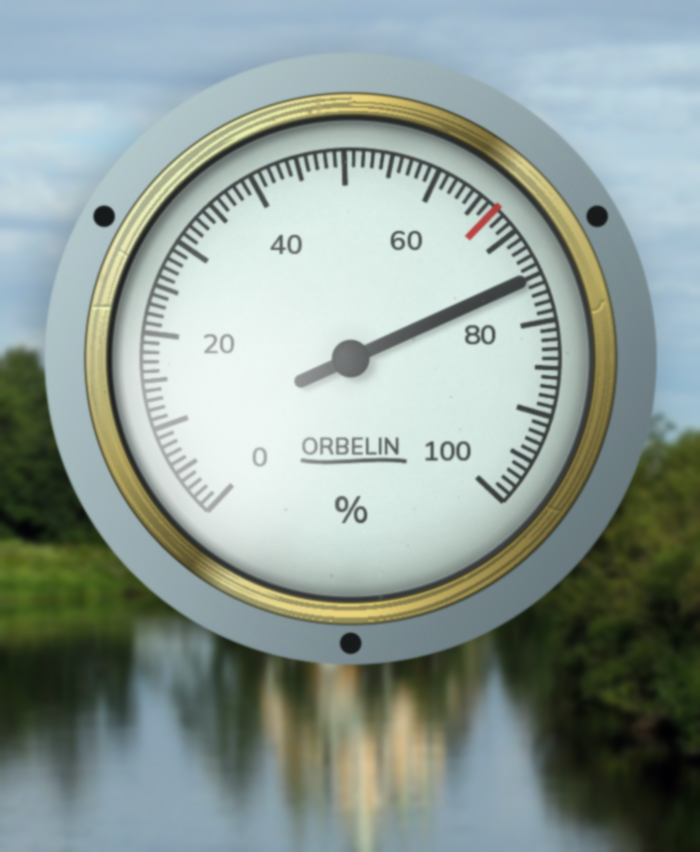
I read 75 %
